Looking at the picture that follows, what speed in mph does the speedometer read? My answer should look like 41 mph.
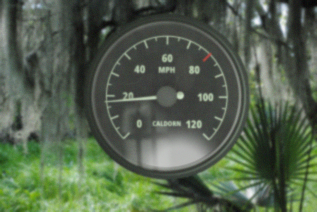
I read 17.5 mph
